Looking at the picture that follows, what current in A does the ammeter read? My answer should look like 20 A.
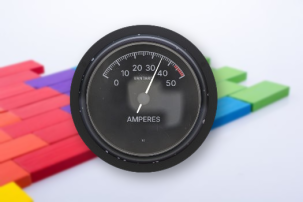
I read 35 A
